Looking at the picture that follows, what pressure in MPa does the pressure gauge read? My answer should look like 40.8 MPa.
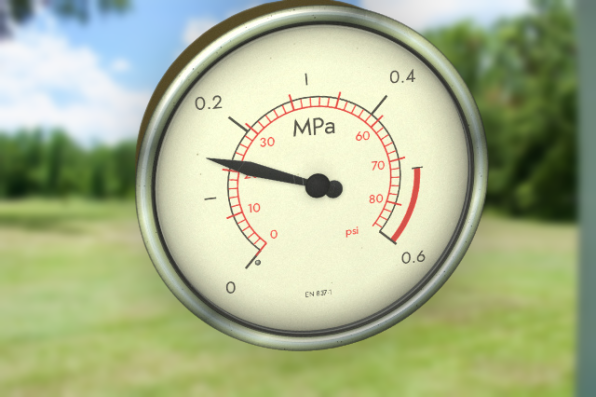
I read 0.15 MPa
